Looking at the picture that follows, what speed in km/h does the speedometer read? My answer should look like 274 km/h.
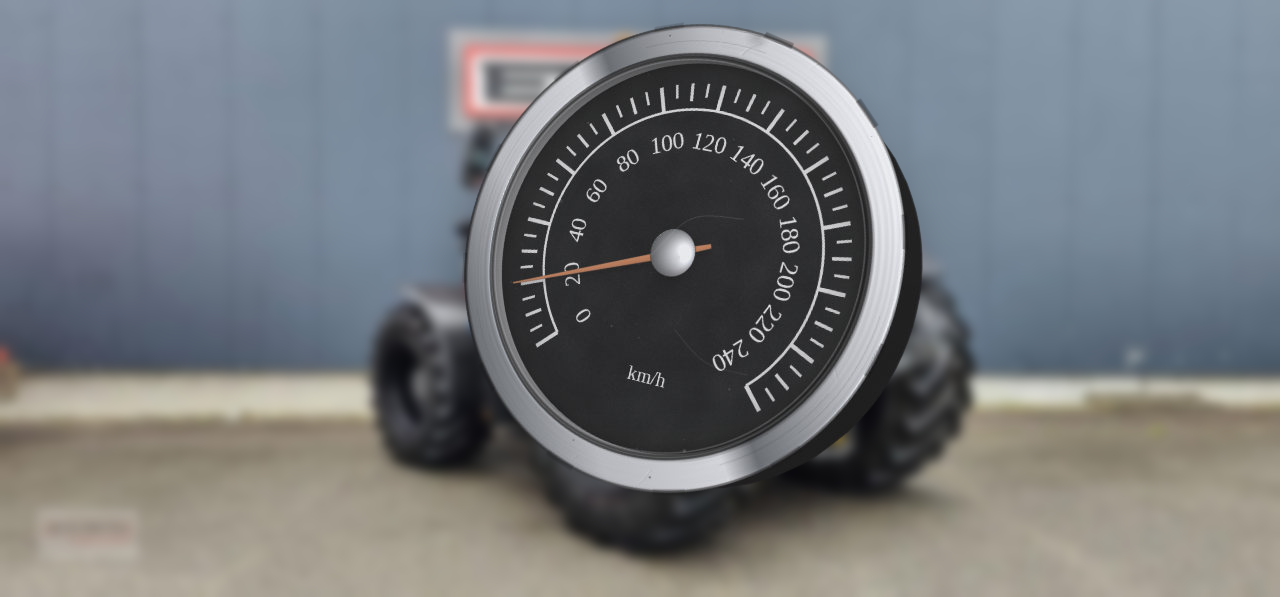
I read 20 km/h
